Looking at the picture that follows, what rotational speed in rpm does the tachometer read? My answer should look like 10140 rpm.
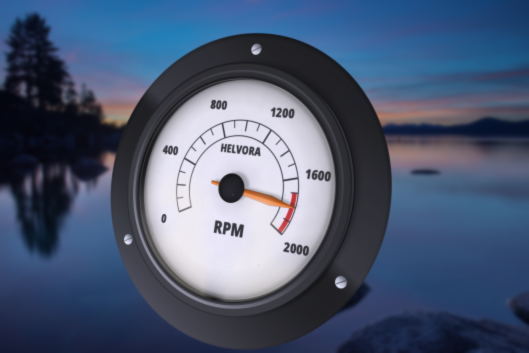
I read 1800 rpm
